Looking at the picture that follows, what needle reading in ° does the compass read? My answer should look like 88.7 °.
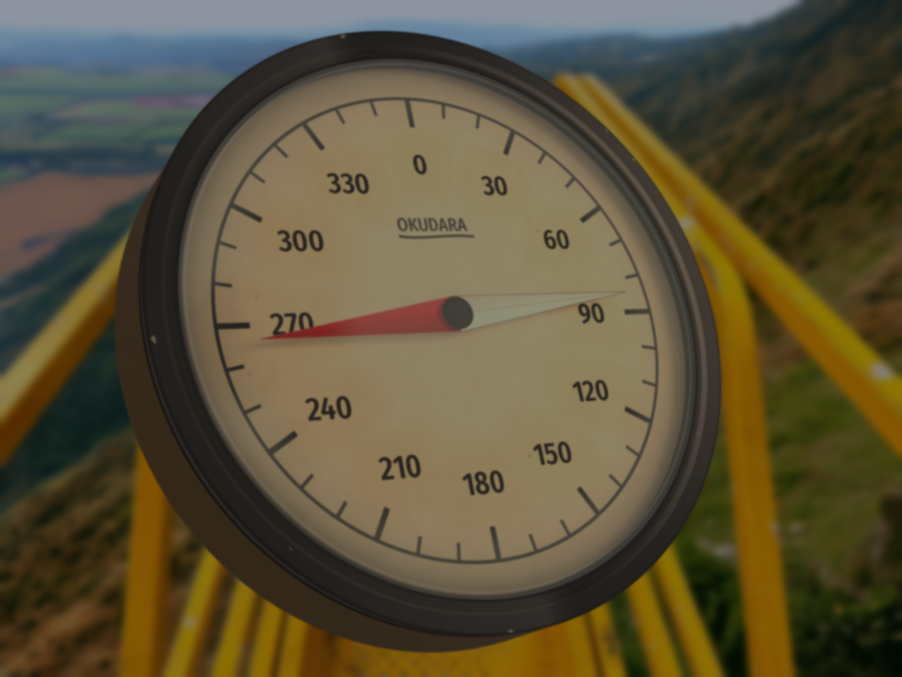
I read 265 °
